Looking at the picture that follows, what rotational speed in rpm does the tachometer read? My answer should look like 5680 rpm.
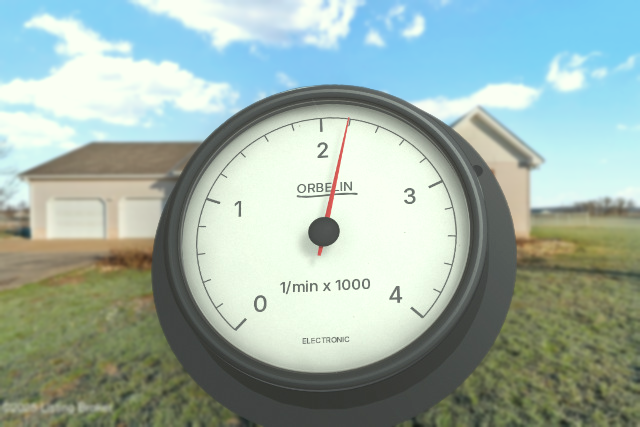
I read 2200 rpm
